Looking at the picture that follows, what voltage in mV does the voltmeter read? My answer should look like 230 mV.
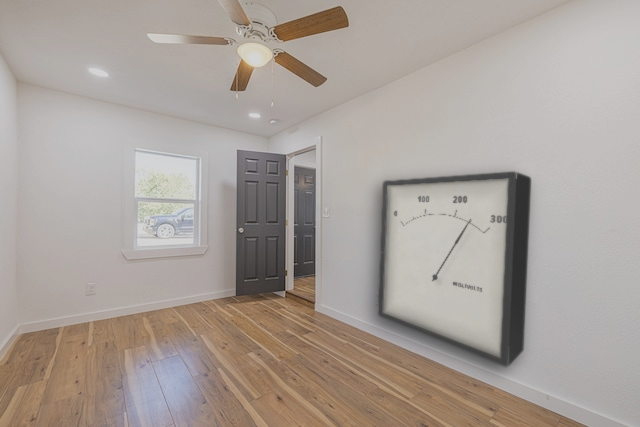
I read 250 mV
